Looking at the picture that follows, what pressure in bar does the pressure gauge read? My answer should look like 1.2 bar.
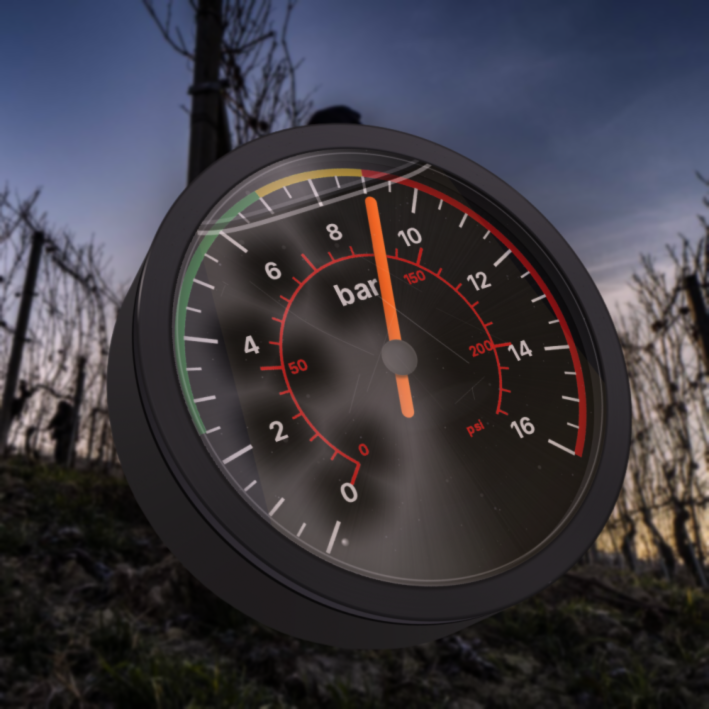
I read 9 bar
